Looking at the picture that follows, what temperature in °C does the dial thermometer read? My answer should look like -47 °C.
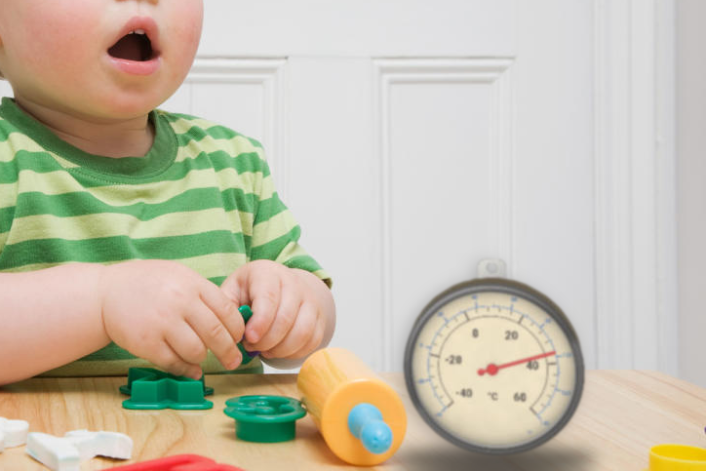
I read 36 °C
